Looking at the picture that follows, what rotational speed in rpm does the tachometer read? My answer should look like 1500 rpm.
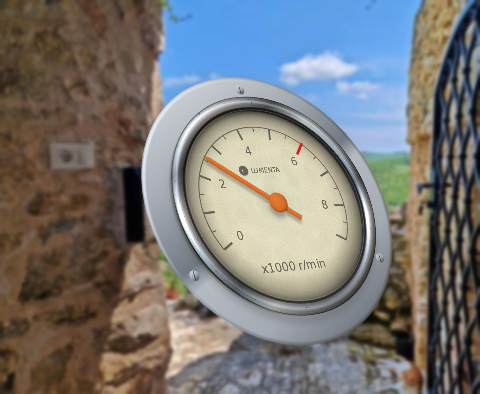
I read 2500 rpm
